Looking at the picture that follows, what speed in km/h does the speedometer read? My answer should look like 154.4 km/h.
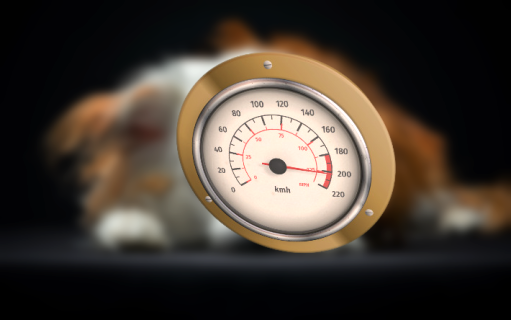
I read 200 km/h
